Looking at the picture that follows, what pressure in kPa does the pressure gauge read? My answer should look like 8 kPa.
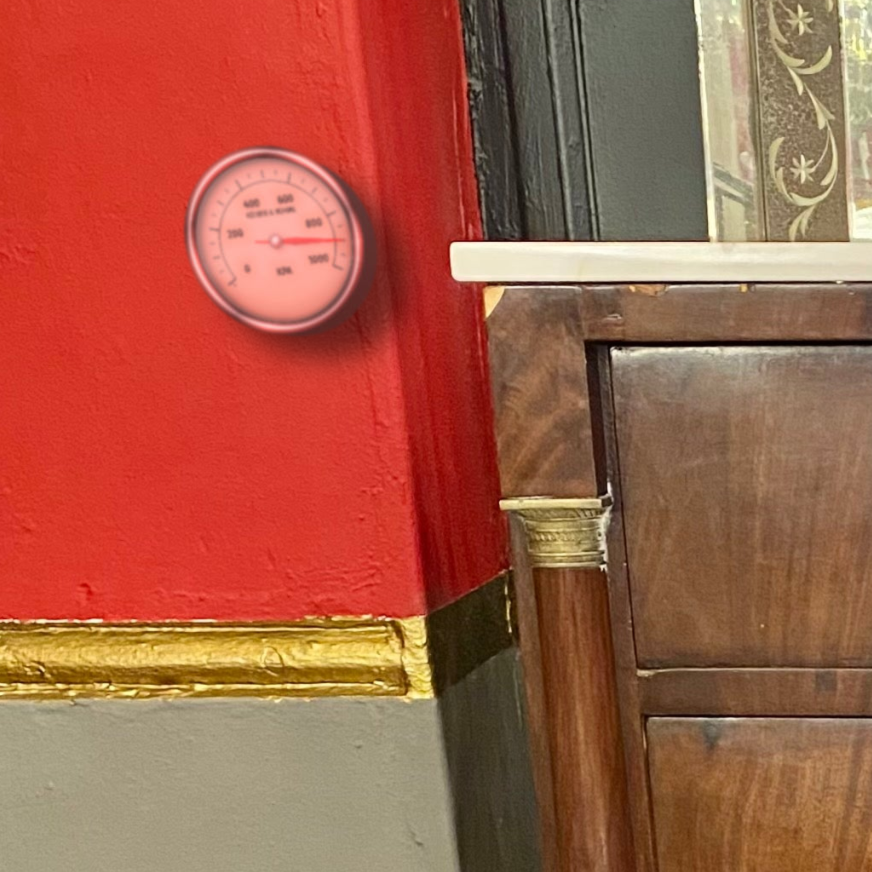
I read 900 kPa
